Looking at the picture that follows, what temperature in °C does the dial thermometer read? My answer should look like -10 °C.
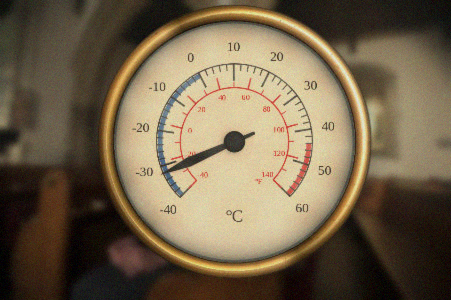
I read -32 °C
